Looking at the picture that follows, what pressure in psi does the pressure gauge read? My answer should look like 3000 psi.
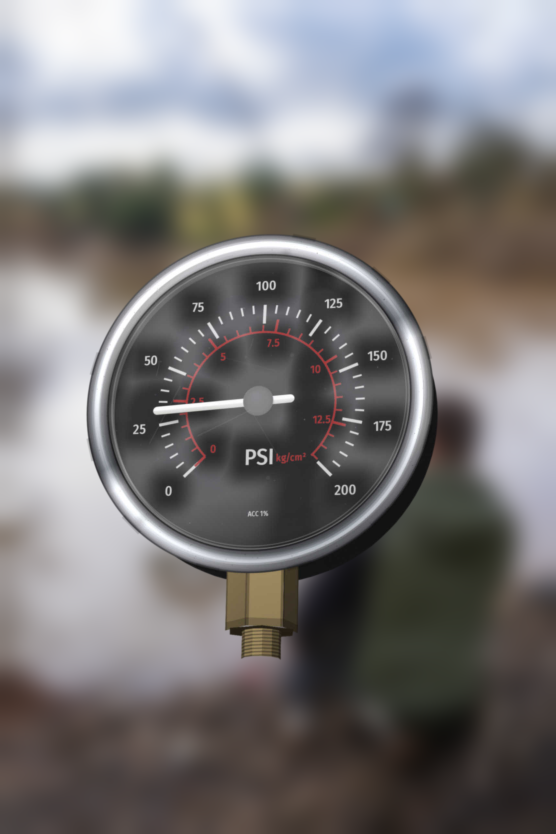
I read 30 psi
